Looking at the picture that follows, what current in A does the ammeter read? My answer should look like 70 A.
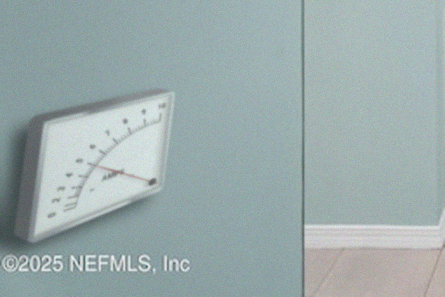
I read 5 A
